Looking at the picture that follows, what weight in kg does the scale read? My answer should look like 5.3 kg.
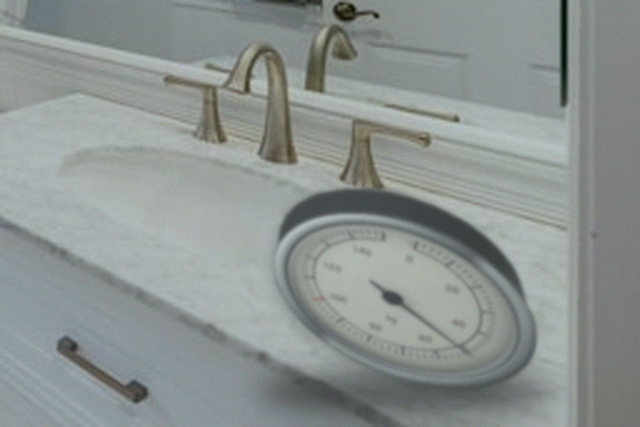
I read 50 kg
